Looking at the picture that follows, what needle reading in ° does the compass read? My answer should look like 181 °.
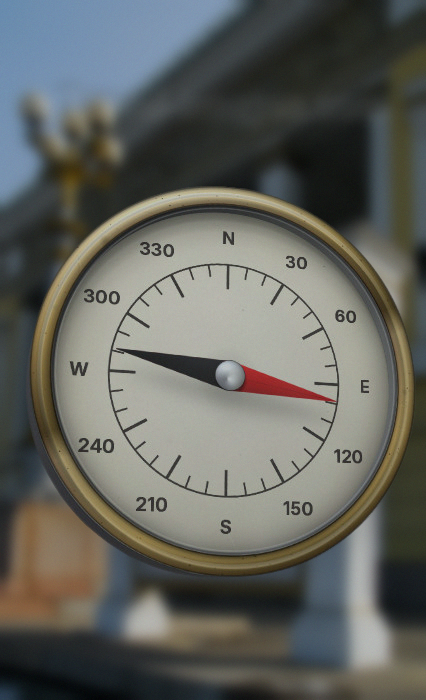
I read 100 °
